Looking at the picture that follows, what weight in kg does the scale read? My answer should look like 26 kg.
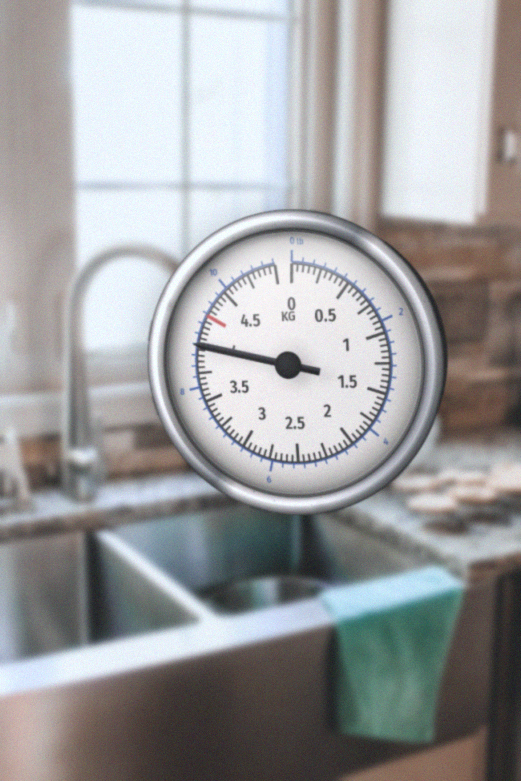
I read 4 kg
